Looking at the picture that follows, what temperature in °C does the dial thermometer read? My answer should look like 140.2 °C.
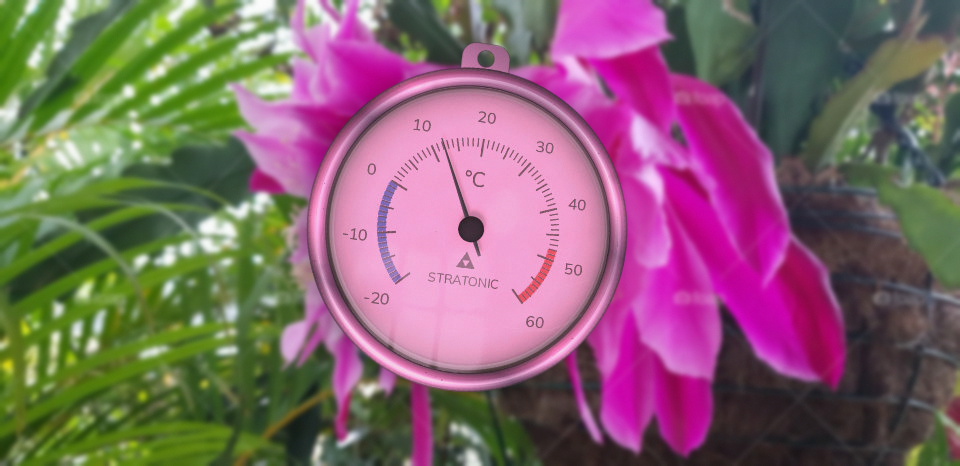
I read 12 °C
